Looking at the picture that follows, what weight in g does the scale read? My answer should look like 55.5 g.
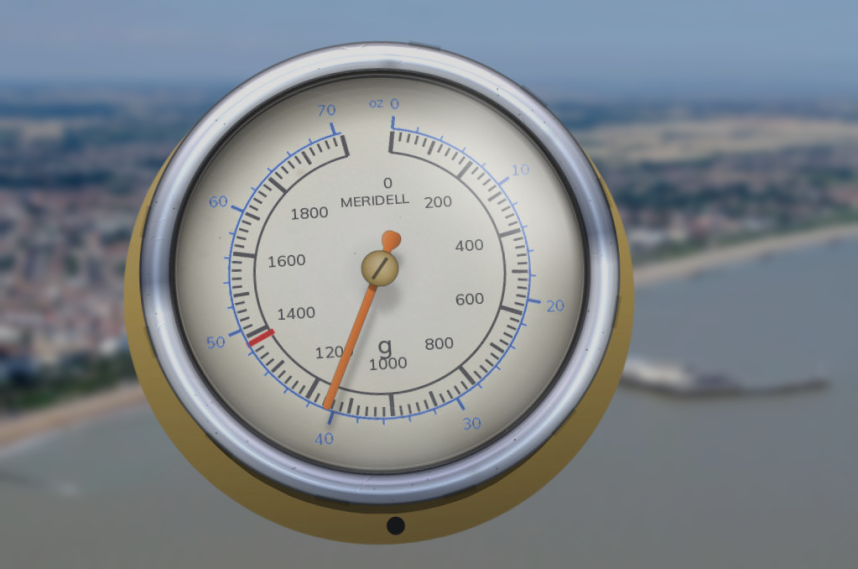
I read 1150 g
